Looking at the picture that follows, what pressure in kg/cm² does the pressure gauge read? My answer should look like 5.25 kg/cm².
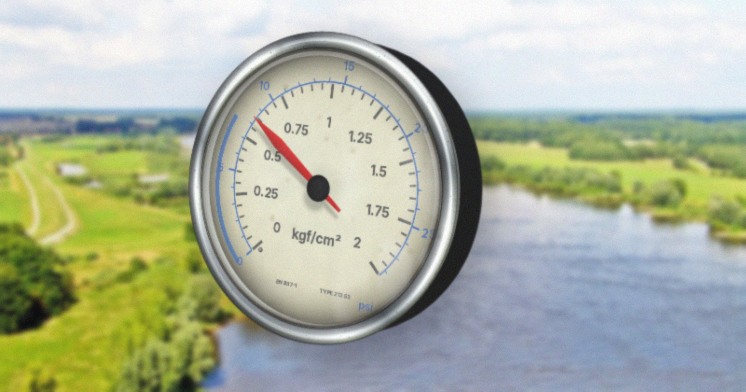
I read 0.6 kg/cm²
